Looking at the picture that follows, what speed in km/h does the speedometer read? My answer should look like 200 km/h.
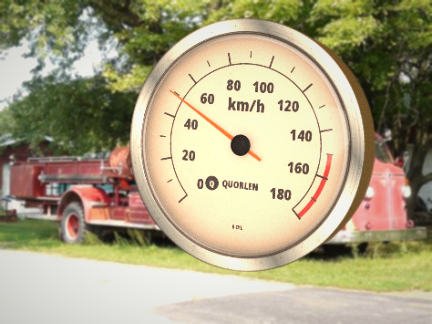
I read 50 km/h
